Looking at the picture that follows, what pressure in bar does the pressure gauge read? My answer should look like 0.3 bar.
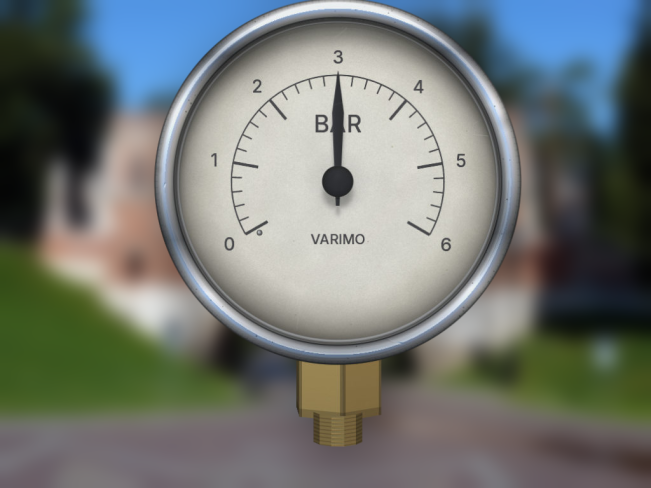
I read 3 bar
